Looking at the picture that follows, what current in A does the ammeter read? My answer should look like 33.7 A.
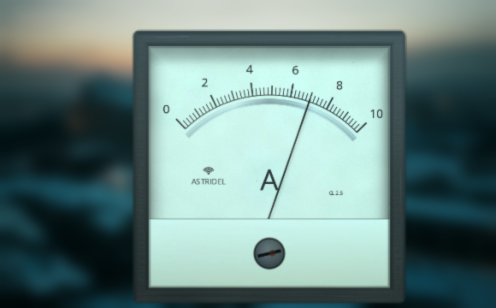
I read 7 A
